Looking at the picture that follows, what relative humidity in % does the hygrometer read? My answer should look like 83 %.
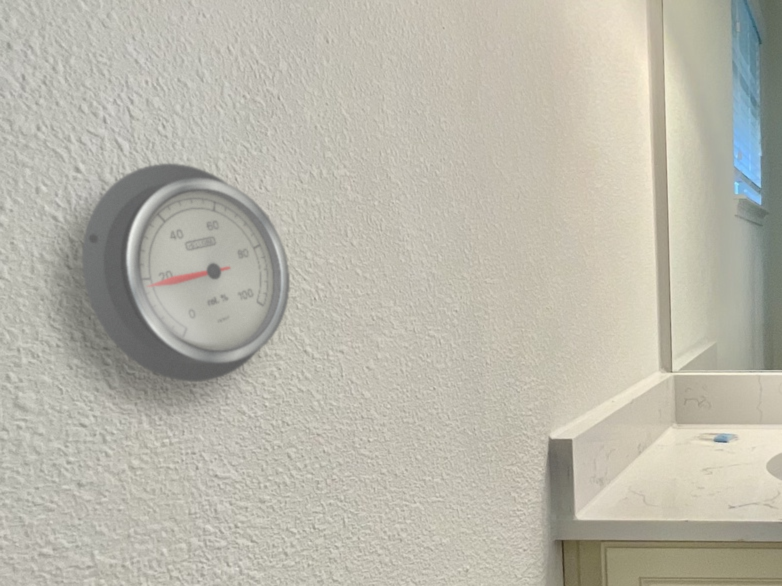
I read 18 %
